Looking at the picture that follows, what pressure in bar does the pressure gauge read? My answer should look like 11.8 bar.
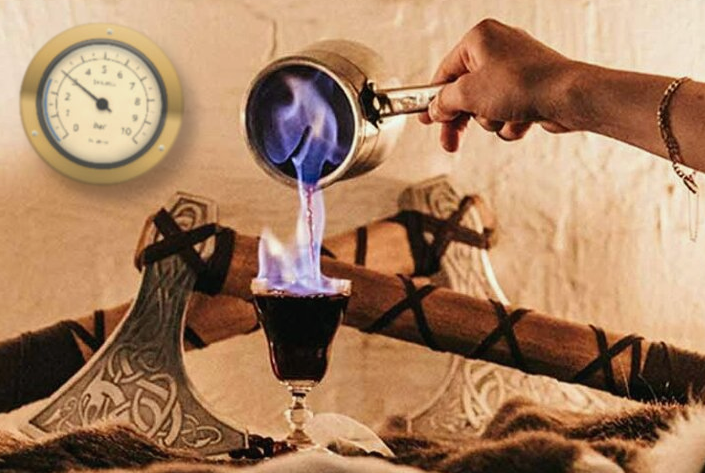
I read 3 bar
